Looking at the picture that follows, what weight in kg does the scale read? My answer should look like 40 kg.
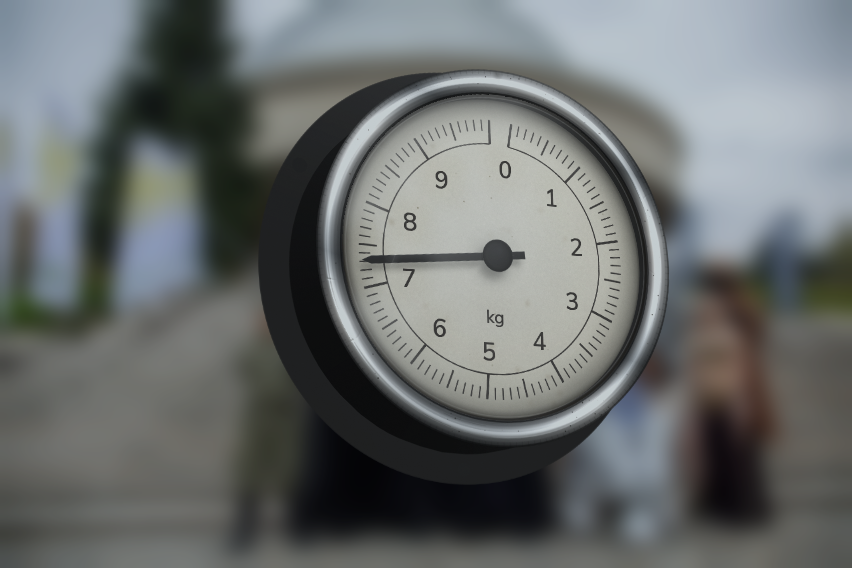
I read 7.3 kg
